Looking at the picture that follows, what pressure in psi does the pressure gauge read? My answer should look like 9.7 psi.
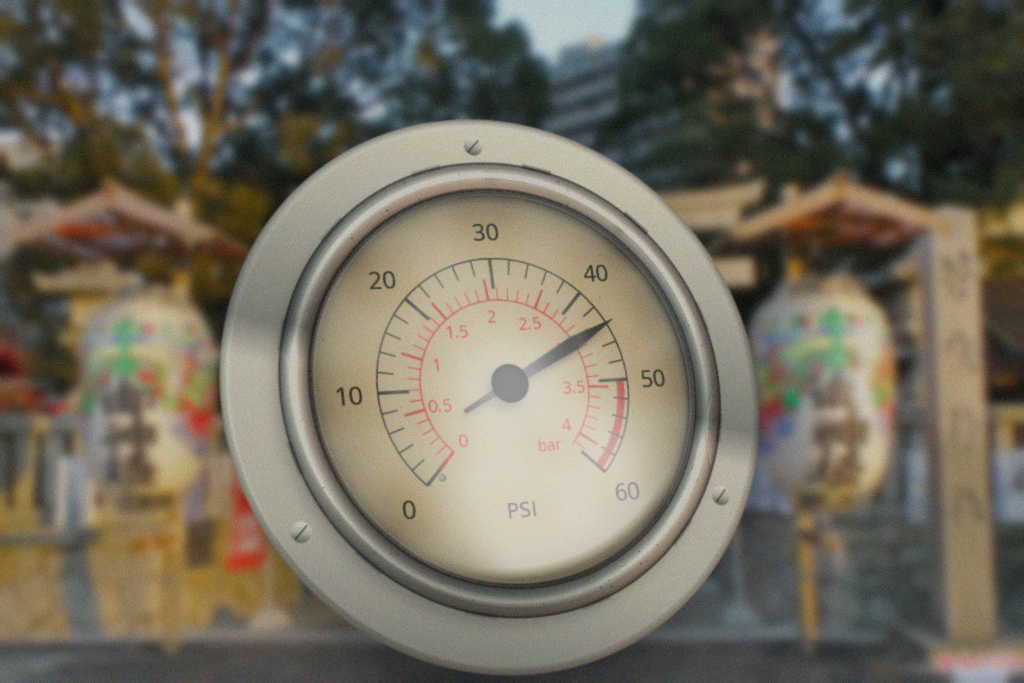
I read 44 psi
